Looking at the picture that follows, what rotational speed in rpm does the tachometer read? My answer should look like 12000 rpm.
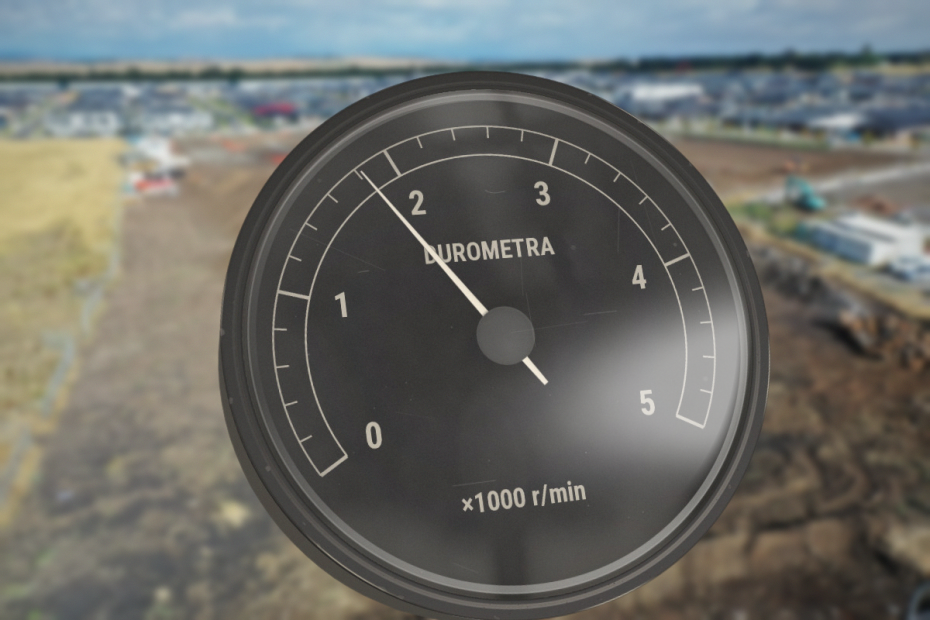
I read 1800 rpm
